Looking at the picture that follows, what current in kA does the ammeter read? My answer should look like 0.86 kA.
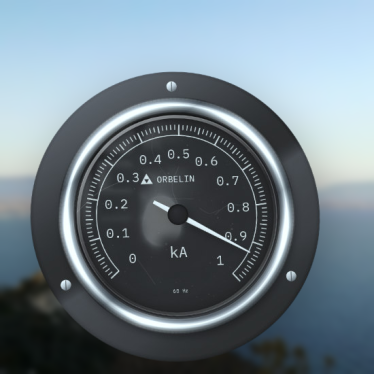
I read 0.93 kA
